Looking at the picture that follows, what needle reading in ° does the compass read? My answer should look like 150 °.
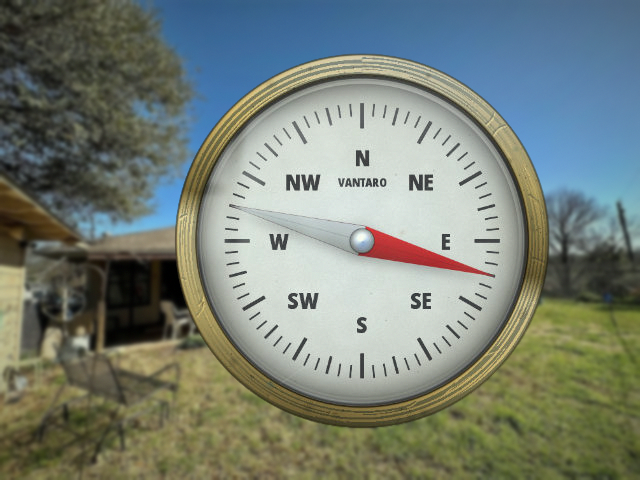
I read 105 °
